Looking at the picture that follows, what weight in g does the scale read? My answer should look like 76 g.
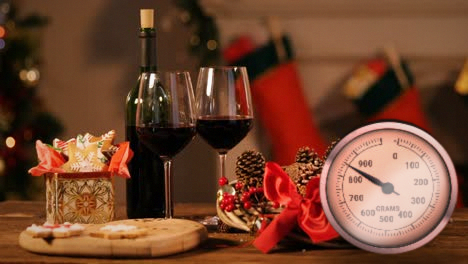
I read 850 g
